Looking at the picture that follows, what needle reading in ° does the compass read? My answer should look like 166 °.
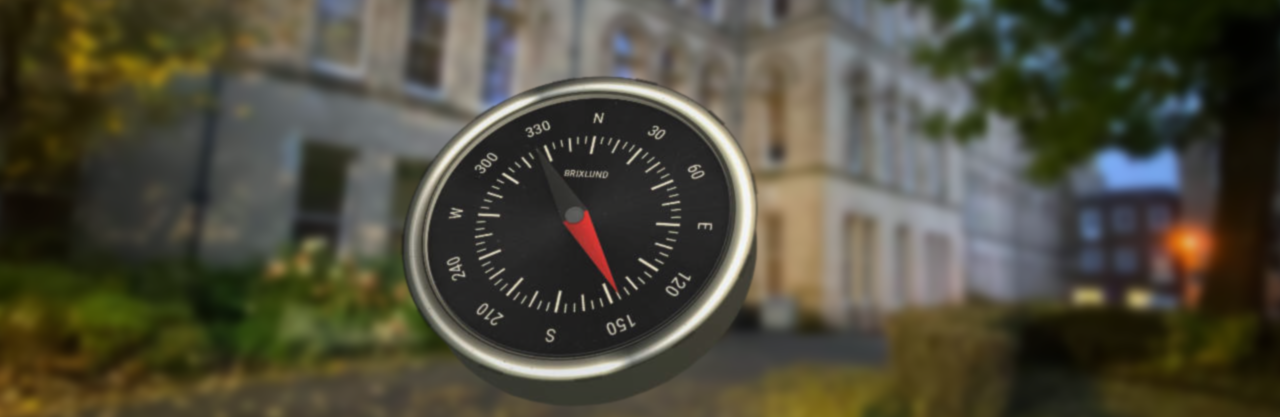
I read 145 °
